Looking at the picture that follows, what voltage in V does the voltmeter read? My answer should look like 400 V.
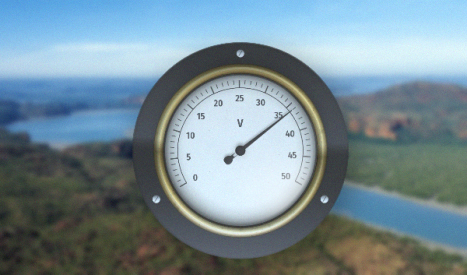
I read 36 V
